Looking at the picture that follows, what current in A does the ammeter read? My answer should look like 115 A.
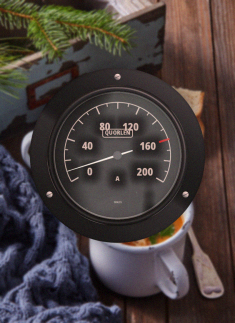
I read 10 A
